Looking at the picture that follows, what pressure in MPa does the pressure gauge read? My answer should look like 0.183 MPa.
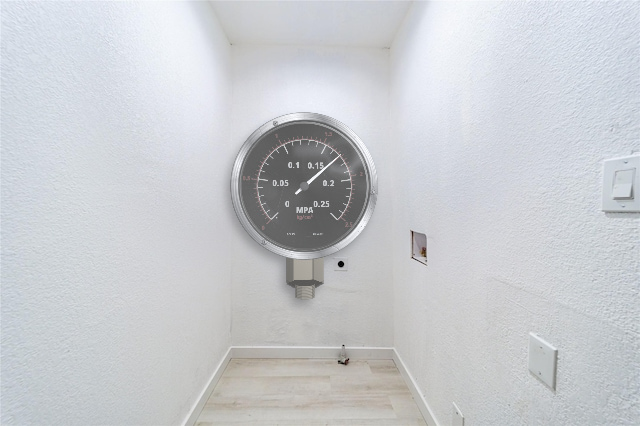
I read 0.17 MPa
